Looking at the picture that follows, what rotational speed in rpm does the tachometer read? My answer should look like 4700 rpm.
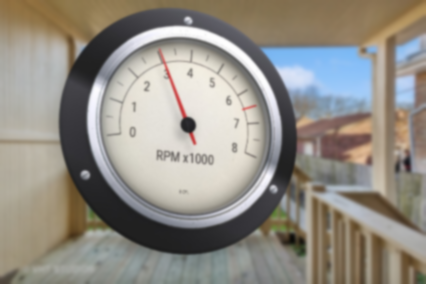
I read 3000 rpm
